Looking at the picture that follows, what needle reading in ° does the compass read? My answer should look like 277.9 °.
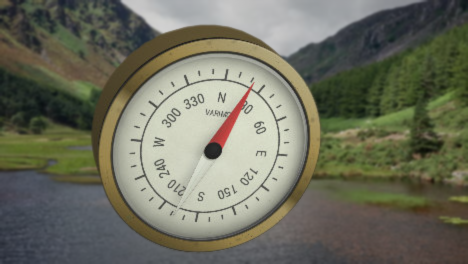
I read 20 °
